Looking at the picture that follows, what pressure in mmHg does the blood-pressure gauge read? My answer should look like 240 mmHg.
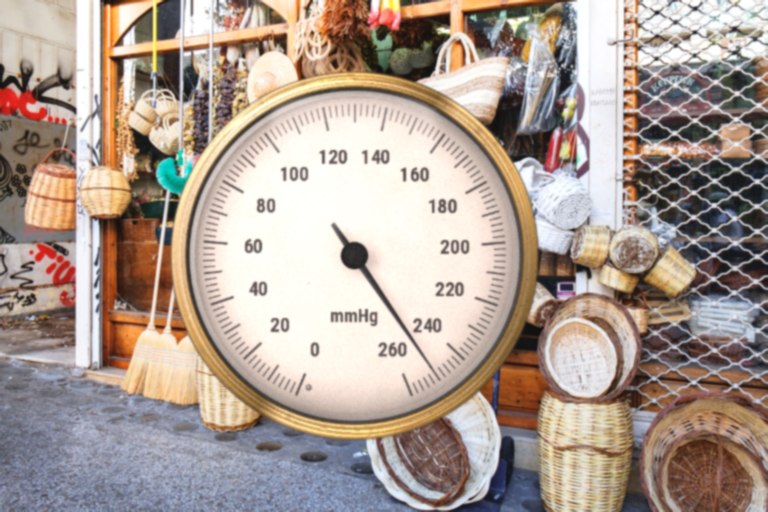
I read 250 mmHg
